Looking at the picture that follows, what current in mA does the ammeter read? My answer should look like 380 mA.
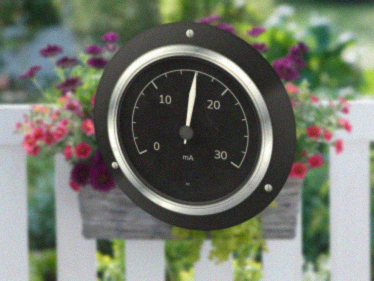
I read 16 mA
